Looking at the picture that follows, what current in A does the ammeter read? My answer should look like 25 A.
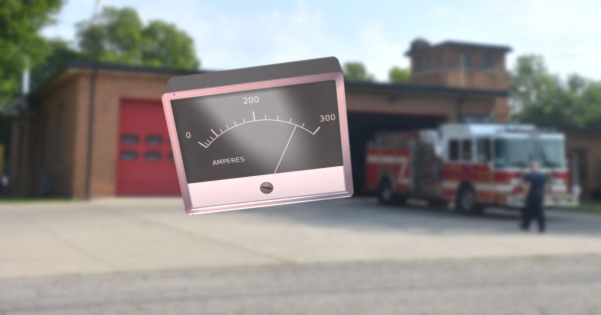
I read 270 A
